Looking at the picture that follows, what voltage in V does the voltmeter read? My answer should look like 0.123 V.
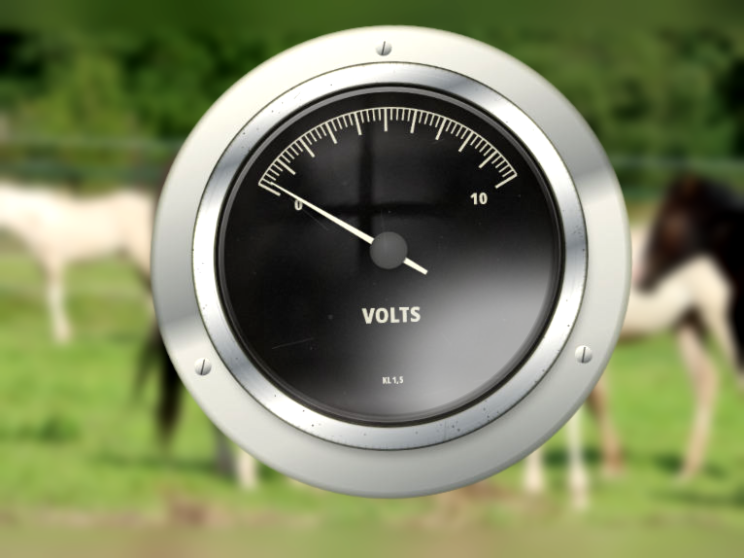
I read 0.2 V
